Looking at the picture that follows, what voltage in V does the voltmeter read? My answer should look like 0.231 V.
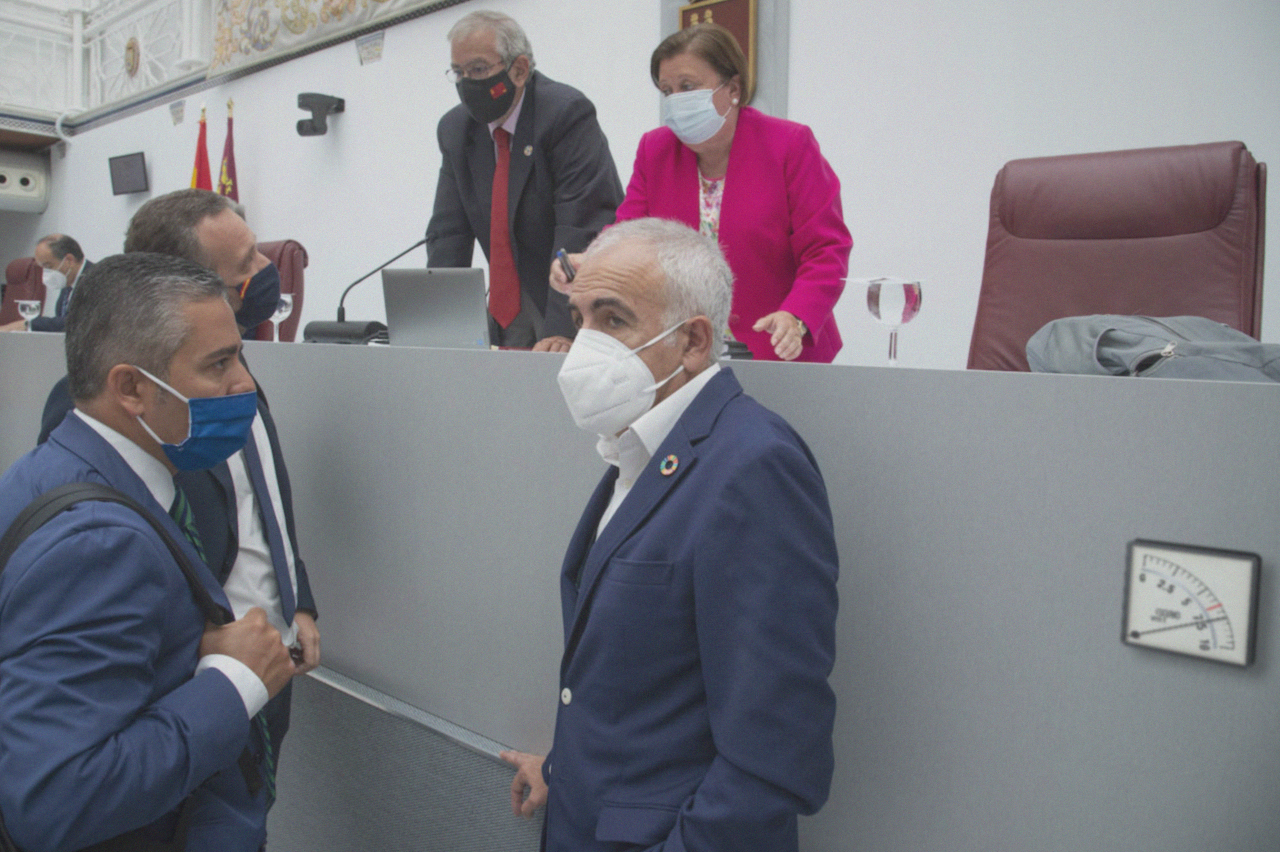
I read 7.5 V
